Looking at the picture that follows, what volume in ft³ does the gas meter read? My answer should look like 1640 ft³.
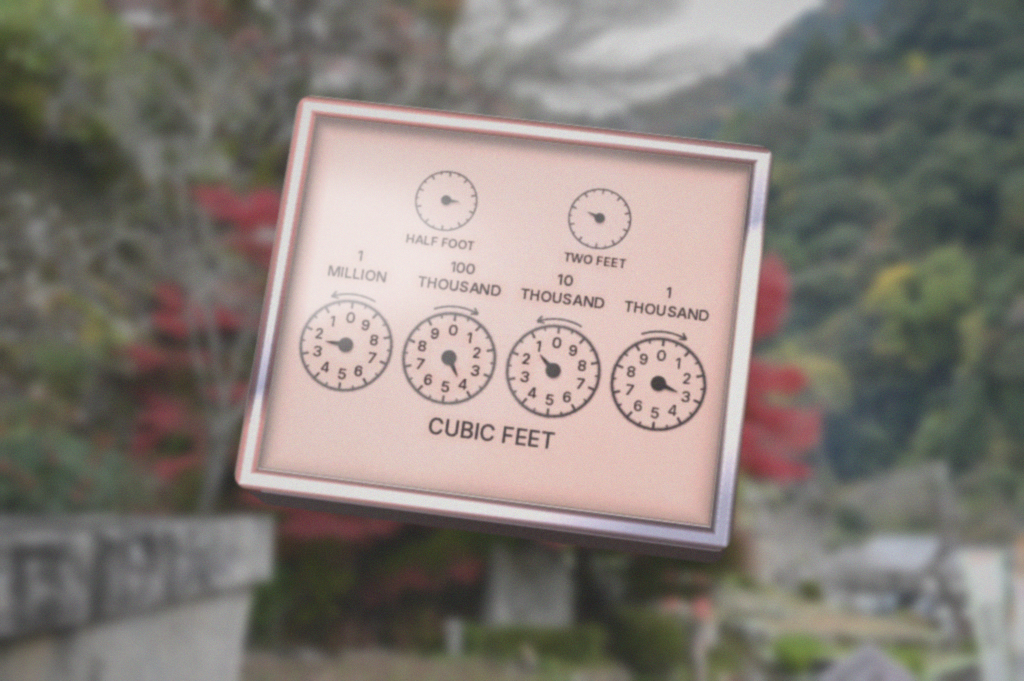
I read 241300 ft³
